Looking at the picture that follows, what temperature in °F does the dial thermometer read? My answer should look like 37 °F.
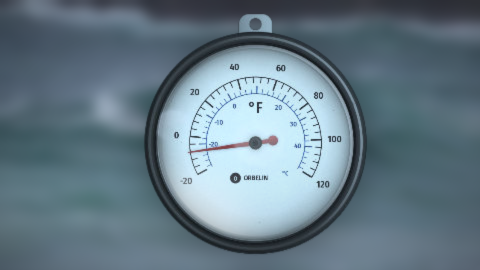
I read -8 °F
